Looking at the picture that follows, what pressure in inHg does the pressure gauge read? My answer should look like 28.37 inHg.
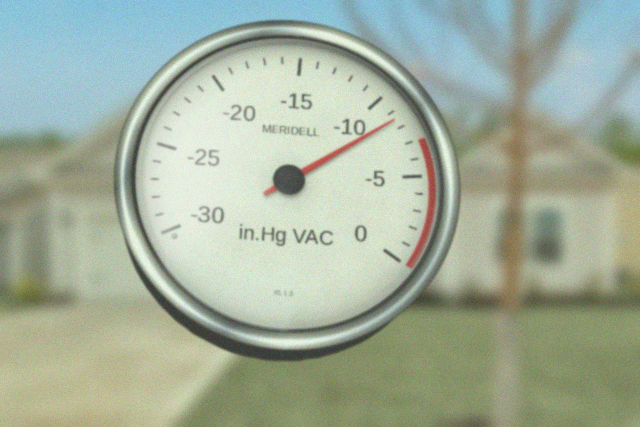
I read -8.5 inHg
